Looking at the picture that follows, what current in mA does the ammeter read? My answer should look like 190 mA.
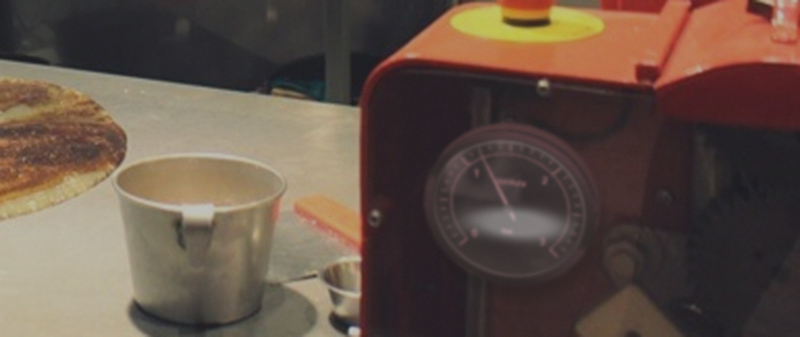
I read 1.2 mA
